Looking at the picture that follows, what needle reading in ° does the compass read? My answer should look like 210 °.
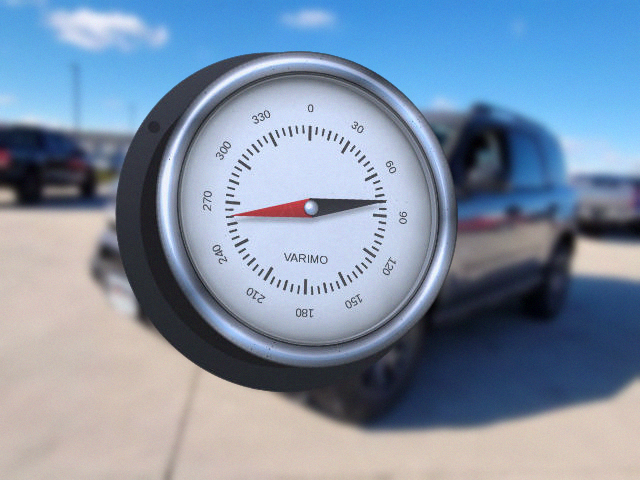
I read 260 °
